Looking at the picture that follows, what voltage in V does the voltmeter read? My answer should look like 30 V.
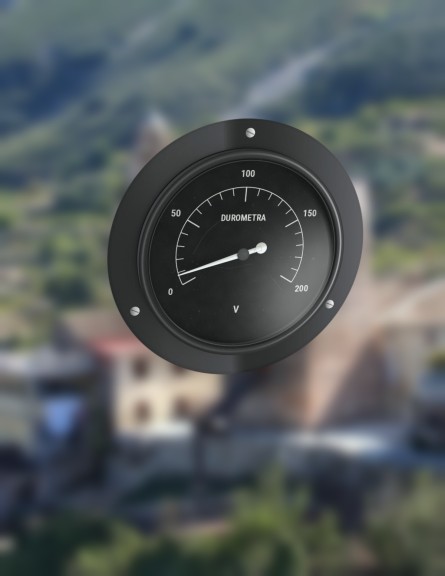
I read 10 V
